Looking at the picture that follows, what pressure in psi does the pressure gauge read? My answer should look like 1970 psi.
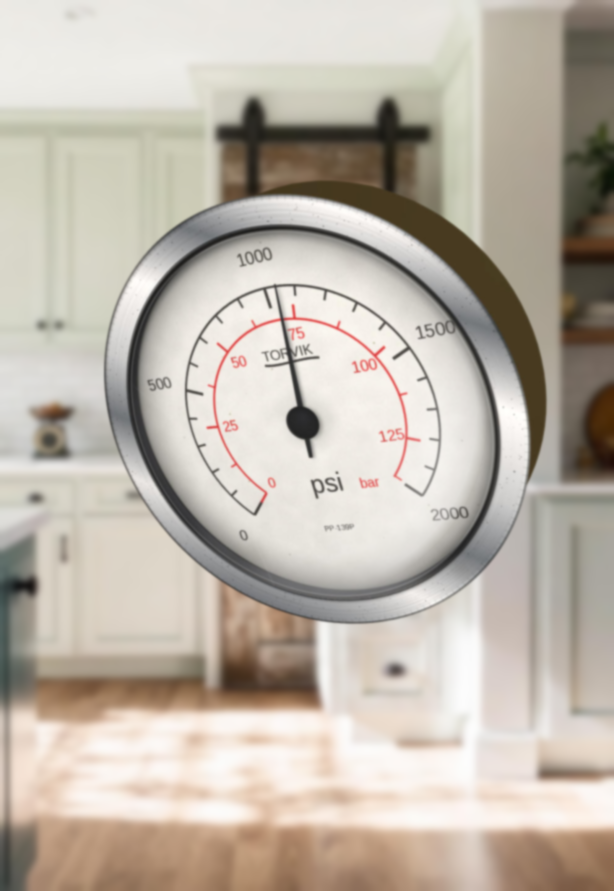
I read 1050 psi
